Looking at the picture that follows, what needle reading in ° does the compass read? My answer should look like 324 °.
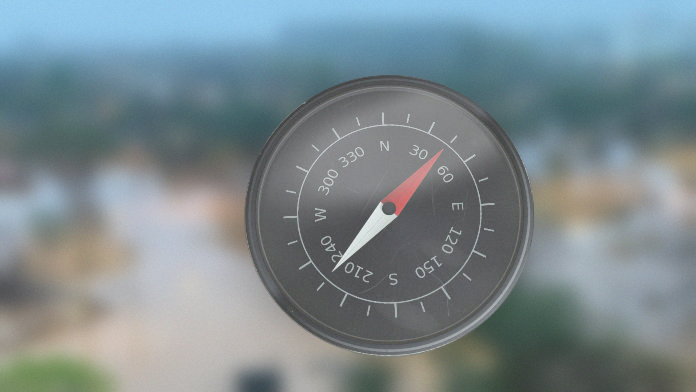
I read 45 °
